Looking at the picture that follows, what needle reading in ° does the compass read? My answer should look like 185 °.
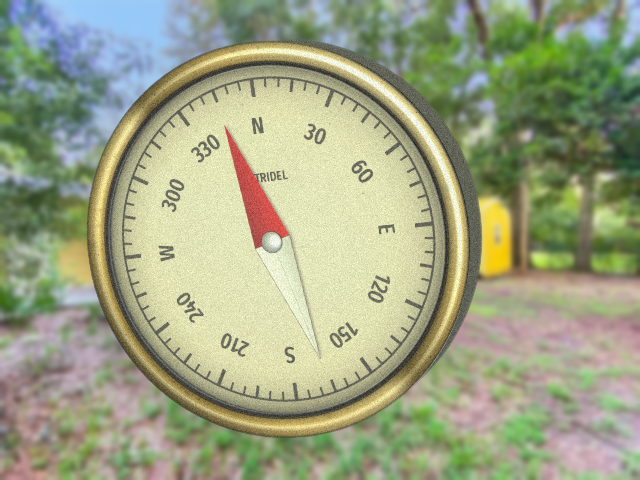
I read 345 °
